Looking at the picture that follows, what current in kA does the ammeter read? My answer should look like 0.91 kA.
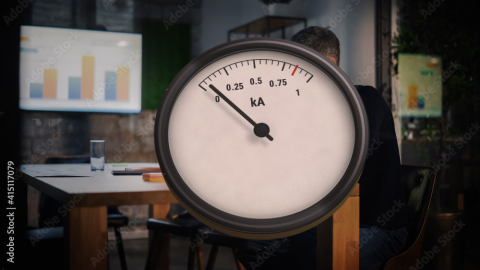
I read 0.05 kA
